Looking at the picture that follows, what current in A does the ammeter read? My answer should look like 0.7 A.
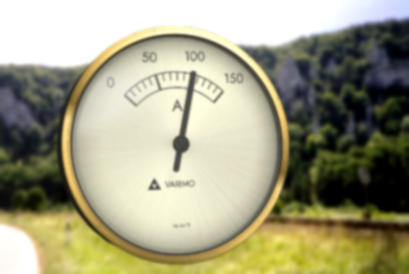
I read 100 A
